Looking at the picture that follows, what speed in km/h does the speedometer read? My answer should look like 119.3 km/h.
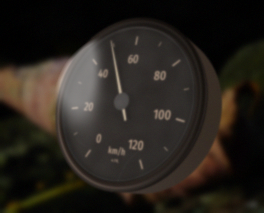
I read 50 km/h
